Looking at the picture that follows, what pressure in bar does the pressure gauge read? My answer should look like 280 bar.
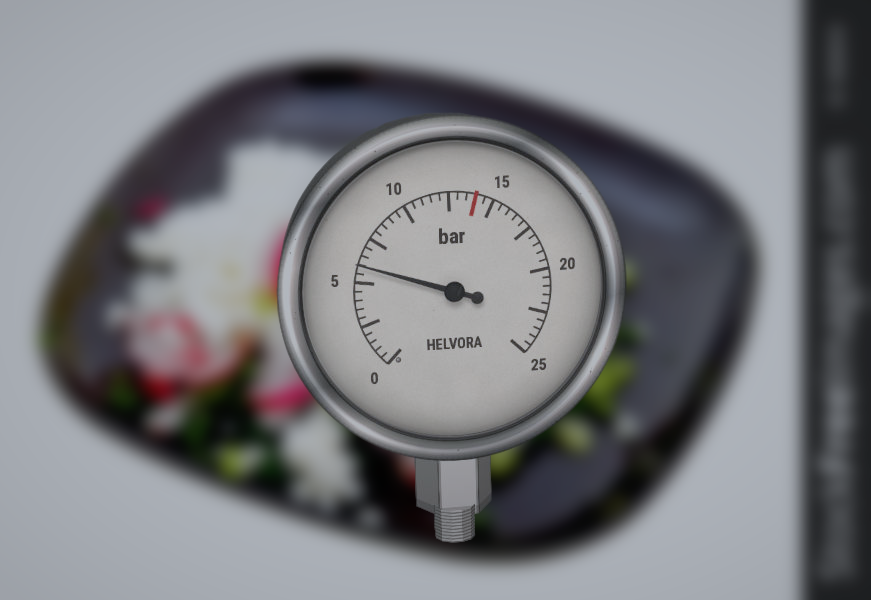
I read 6 bar
